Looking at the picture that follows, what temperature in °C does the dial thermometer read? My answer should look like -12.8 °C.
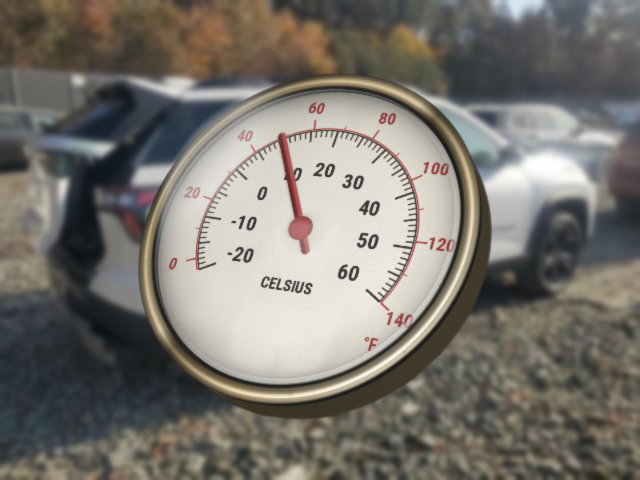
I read 10 °C
